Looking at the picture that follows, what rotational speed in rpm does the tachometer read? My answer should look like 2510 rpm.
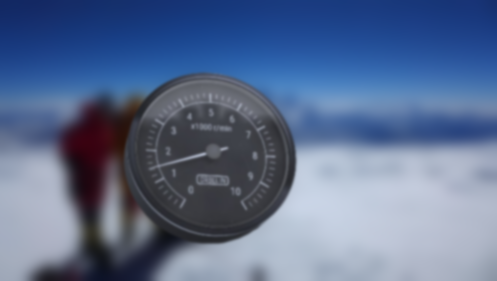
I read 1400 rpm
